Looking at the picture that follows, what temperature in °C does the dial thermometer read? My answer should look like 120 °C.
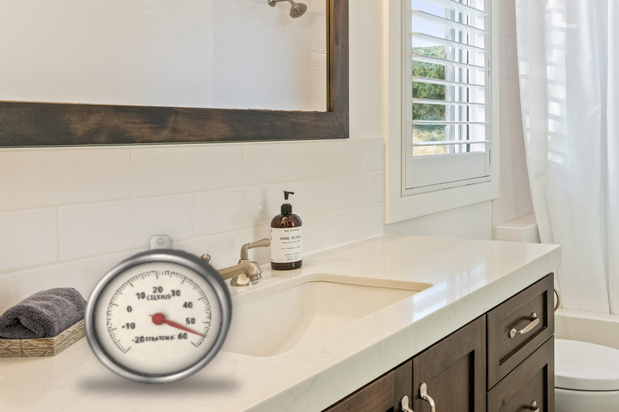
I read 55 °C
